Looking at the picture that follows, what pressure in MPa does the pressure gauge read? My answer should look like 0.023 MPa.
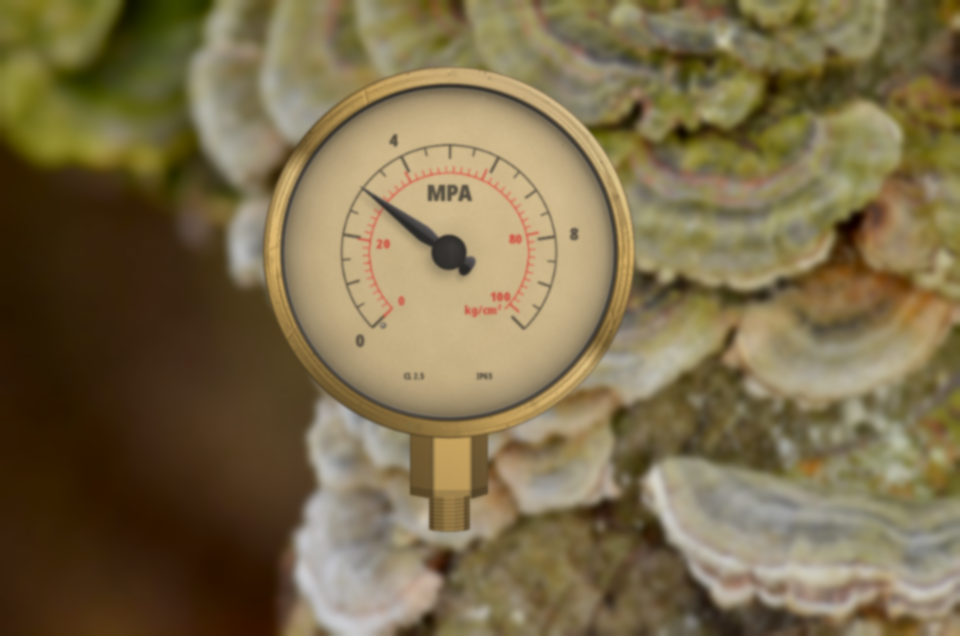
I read 3 MPa
